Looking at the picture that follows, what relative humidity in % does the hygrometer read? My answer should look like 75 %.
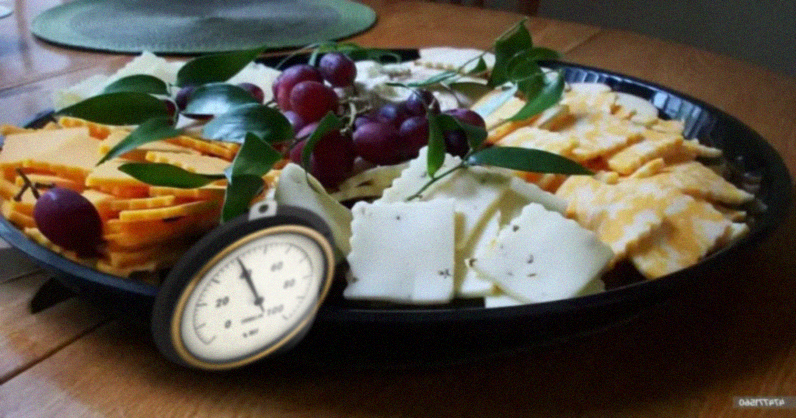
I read 40 %
